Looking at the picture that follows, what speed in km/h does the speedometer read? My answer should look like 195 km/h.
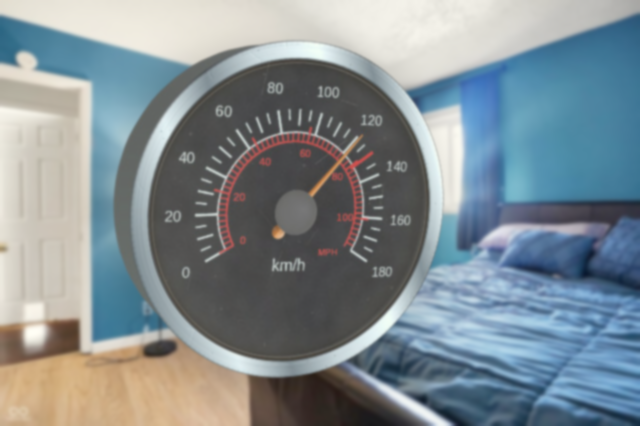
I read 120 km/h
